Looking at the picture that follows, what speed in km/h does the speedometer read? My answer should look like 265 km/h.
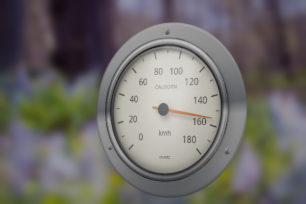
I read 155 km/h
